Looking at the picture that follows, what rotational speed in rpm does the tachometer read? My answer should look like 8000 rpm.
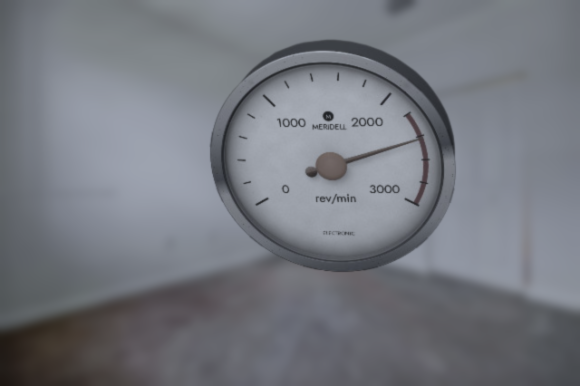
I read 2400 rpm
